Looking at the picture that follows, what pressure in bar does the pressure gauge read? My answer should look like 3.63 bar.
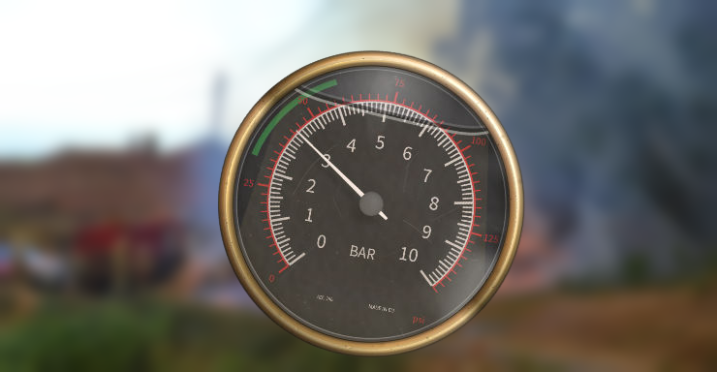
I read 3 bar
